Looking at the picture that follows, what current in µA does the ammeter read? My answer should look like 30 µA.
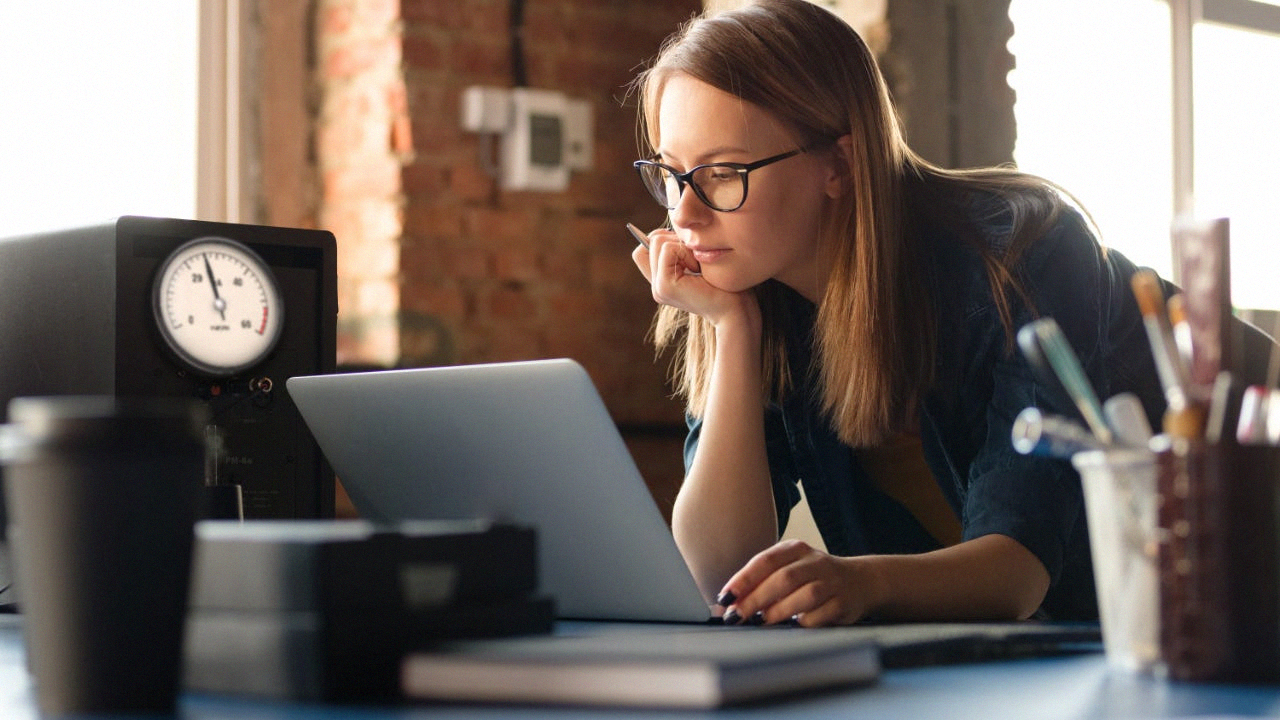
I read 26 µA
